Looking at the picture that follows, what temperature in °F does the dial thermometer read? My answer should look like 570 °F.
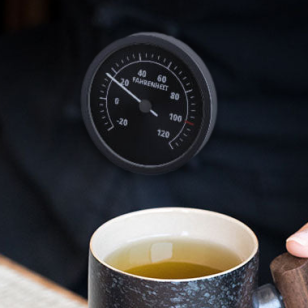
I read 16 °F
